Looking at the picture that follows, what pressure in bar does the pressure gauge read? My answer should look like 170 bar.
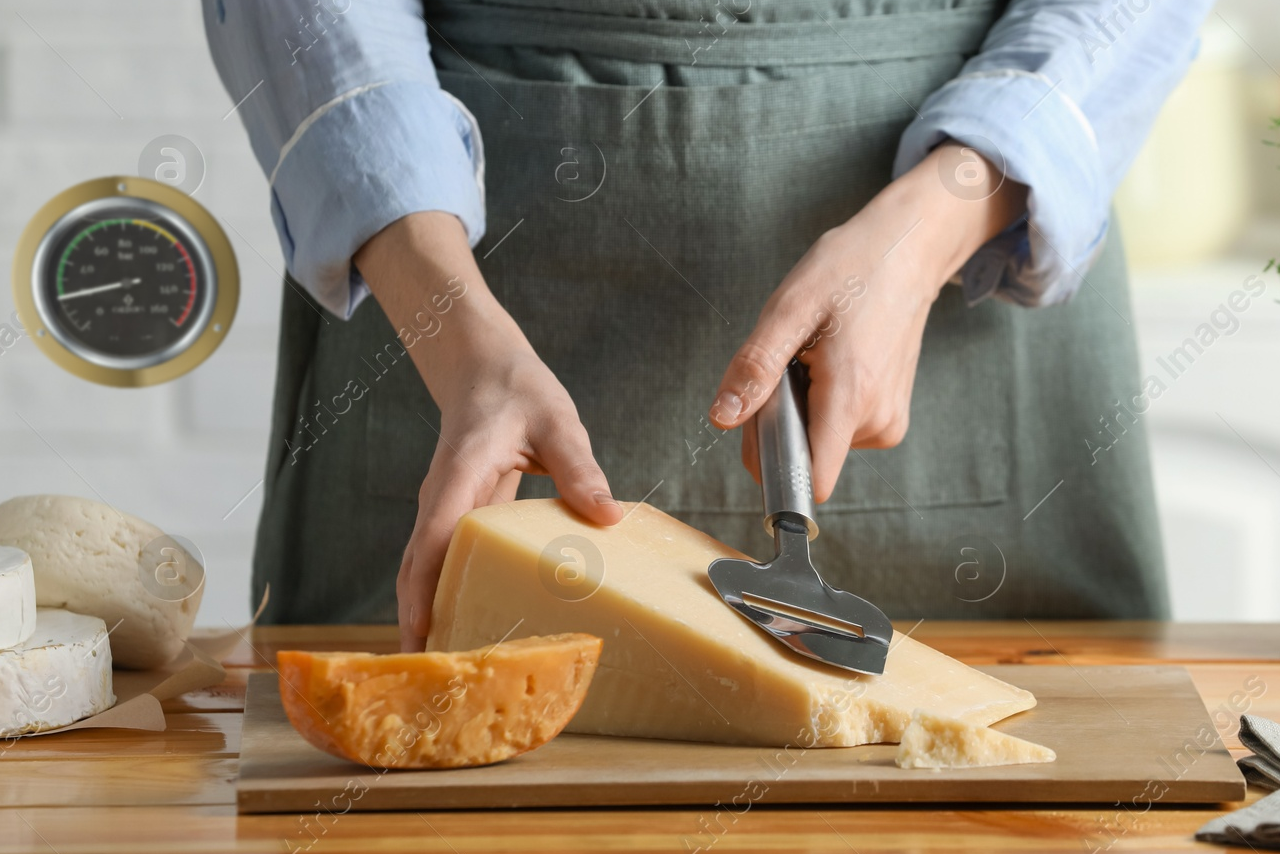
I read 20 bar
